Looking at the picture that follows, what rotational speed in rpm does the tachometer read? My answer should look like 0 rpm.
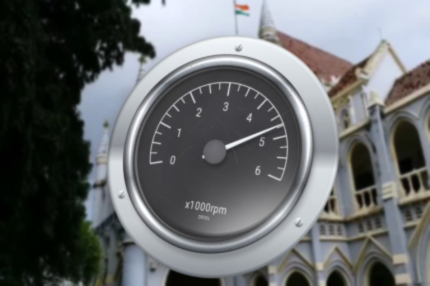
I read 4750 rpm
